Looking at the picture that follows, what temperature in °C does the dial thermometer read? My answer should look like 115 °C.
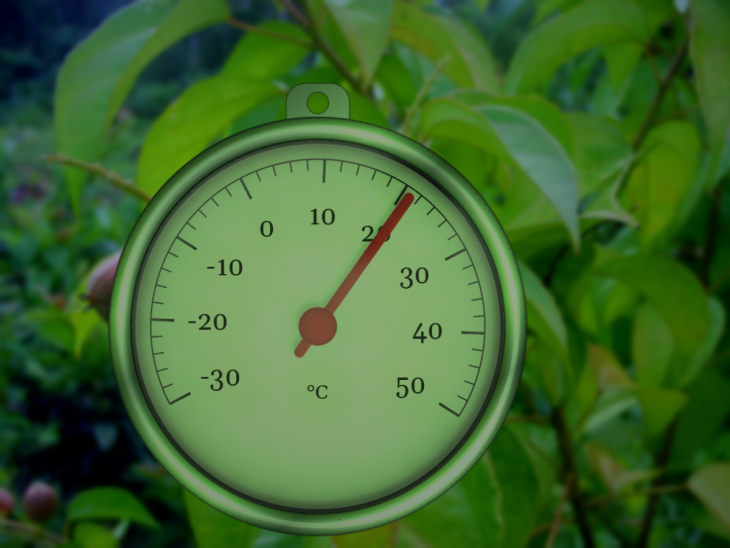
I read 21 °C
